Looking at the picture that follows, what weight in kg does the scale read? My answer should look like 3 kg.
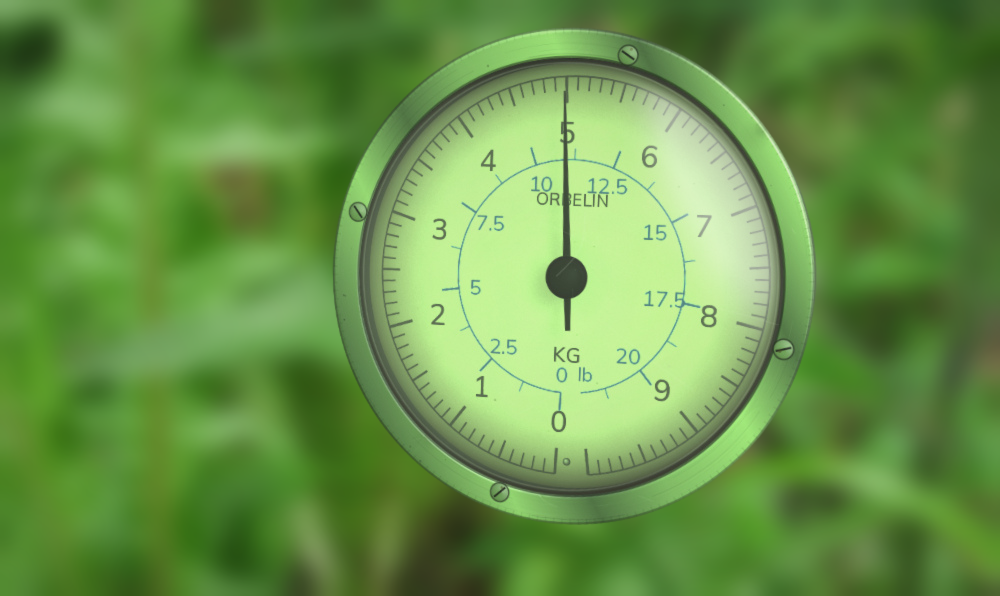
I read 5 kg
